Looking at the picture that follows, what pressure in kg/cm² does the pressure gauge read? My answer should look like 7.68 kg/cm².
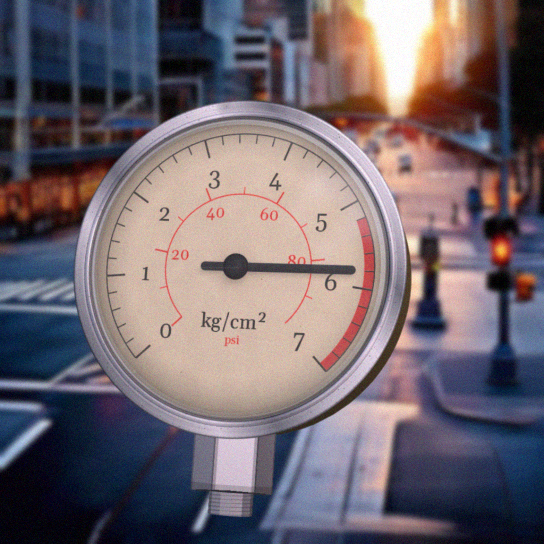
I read 5.8 kg/cm²
